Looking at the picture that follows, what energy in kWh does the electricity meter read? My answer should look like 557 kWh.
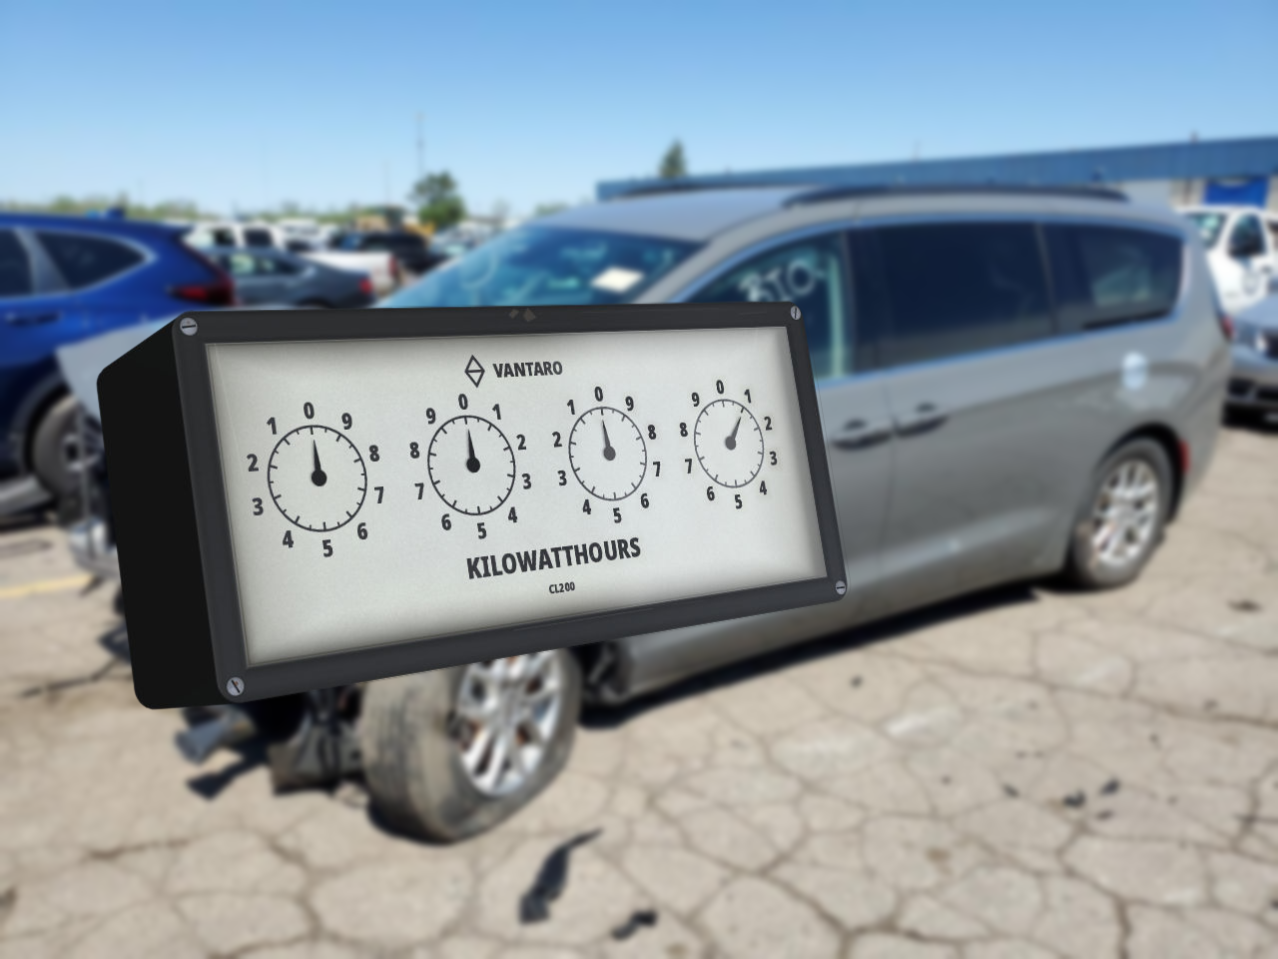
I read 1 kWh
